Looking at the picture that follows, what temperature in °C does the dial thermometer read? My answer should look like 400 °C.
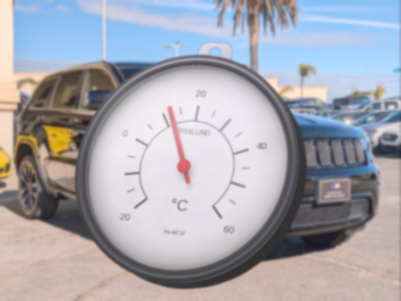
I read 12.5 °C
